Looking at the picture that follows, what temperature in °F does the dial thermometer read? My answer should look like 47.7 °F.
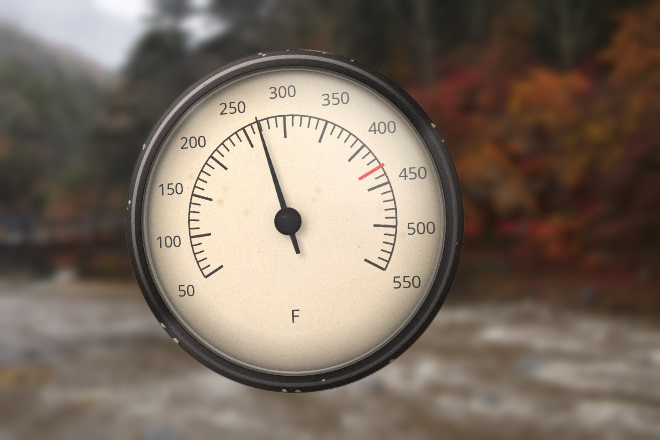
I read 270 °F
